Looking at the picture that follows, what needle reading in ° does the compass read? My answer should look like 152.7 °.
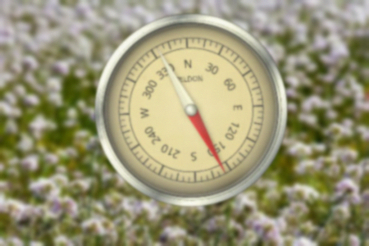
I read 155 °
